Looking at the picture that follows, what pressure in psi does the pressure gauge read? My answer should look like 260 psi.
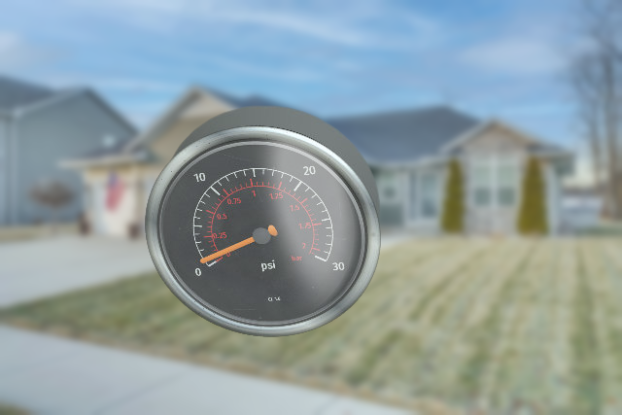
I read 1 psi
